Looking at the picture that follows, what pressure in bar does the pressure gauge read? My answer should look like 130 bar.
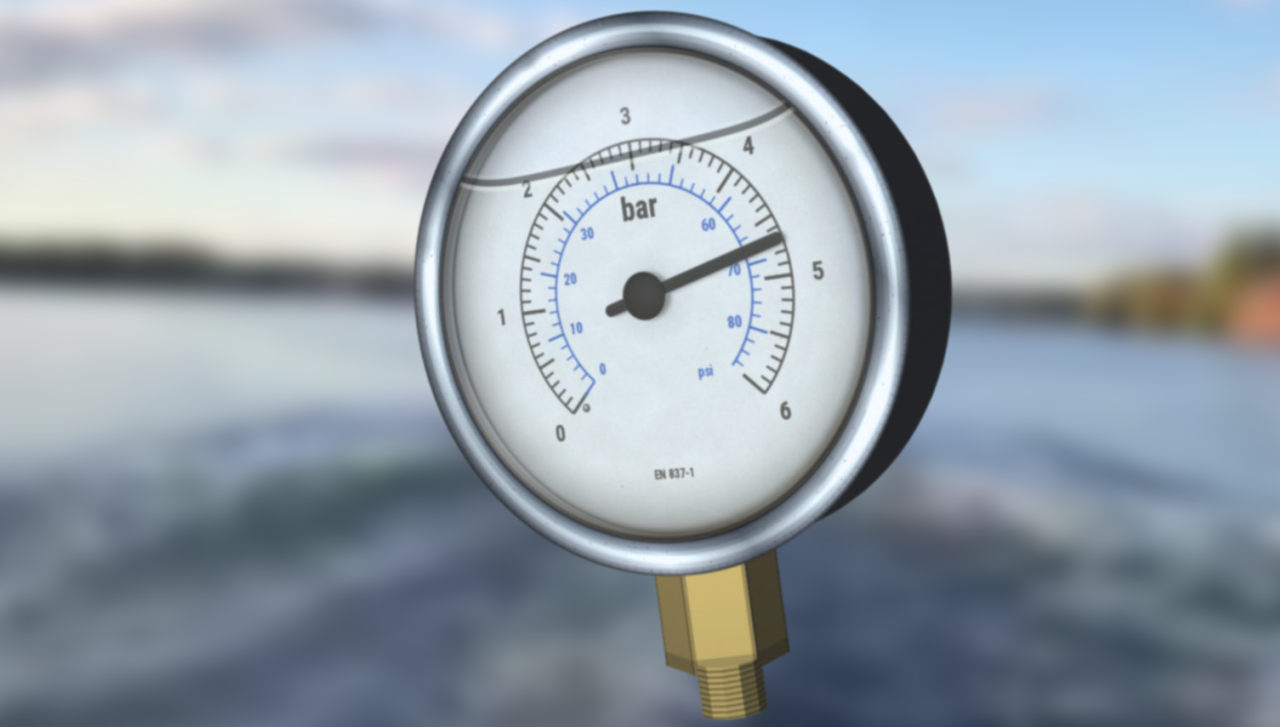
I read 4.7 bar
